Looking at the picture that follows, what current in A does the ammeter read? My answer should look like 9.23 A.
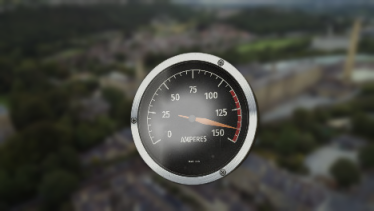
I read 140 A
